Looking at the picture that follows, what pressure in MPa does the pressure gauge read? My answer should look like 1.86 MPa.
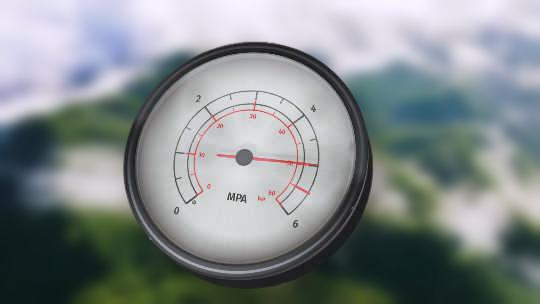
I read 5 MPa
